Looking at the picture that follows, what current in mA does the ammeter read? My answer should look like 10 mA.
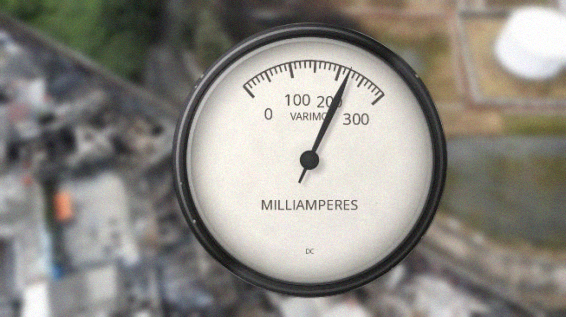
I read 220 mA
